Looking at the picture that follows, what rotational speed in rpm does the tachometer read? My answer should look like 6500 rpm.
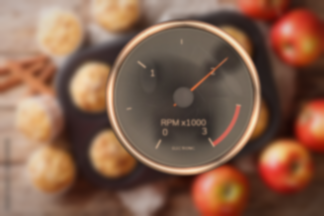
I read 2000 rpm
